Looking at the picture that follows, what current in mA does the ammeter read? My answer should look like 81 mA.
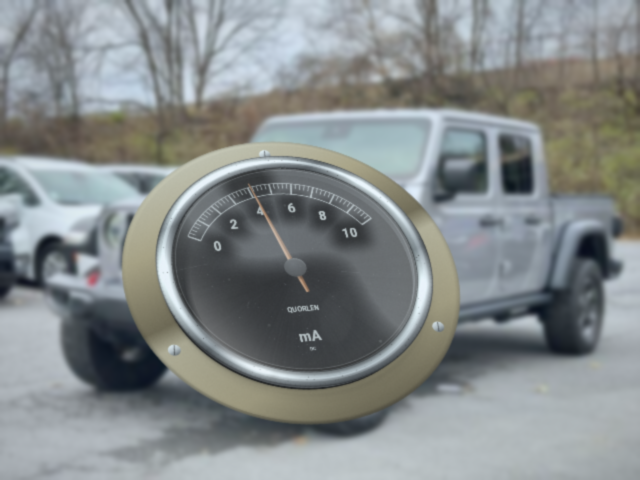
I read 4 mA
